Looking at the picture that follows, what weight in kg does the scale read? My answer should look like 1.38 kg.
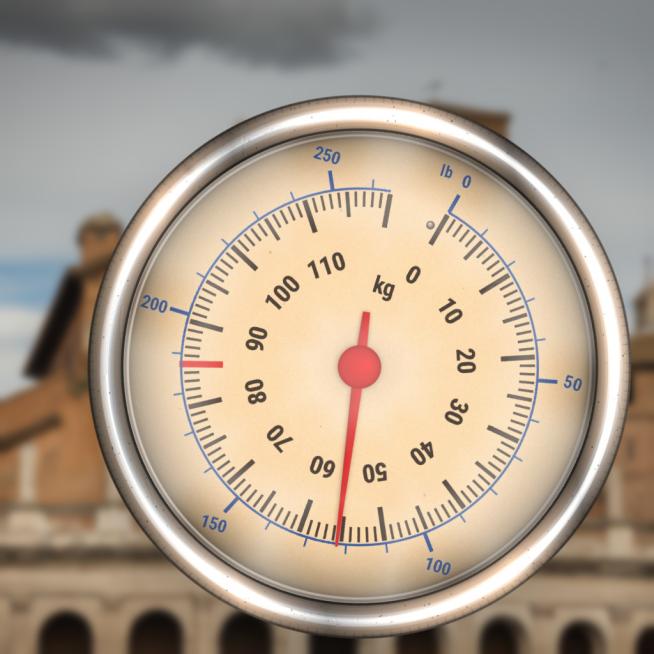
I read 55.5 kg
